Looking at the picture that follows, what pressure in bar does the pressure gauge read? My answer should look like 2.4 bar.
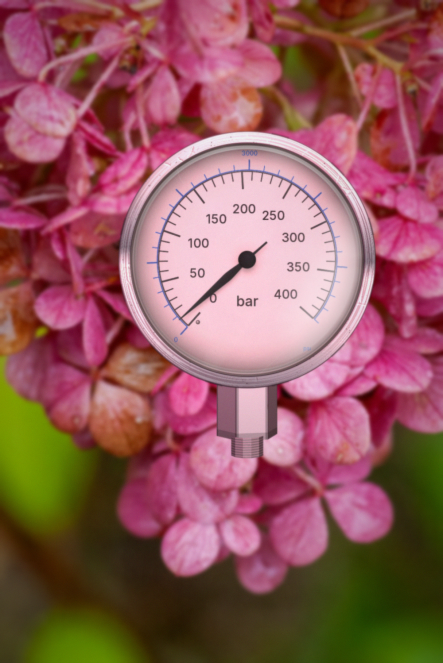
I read 10 bar
